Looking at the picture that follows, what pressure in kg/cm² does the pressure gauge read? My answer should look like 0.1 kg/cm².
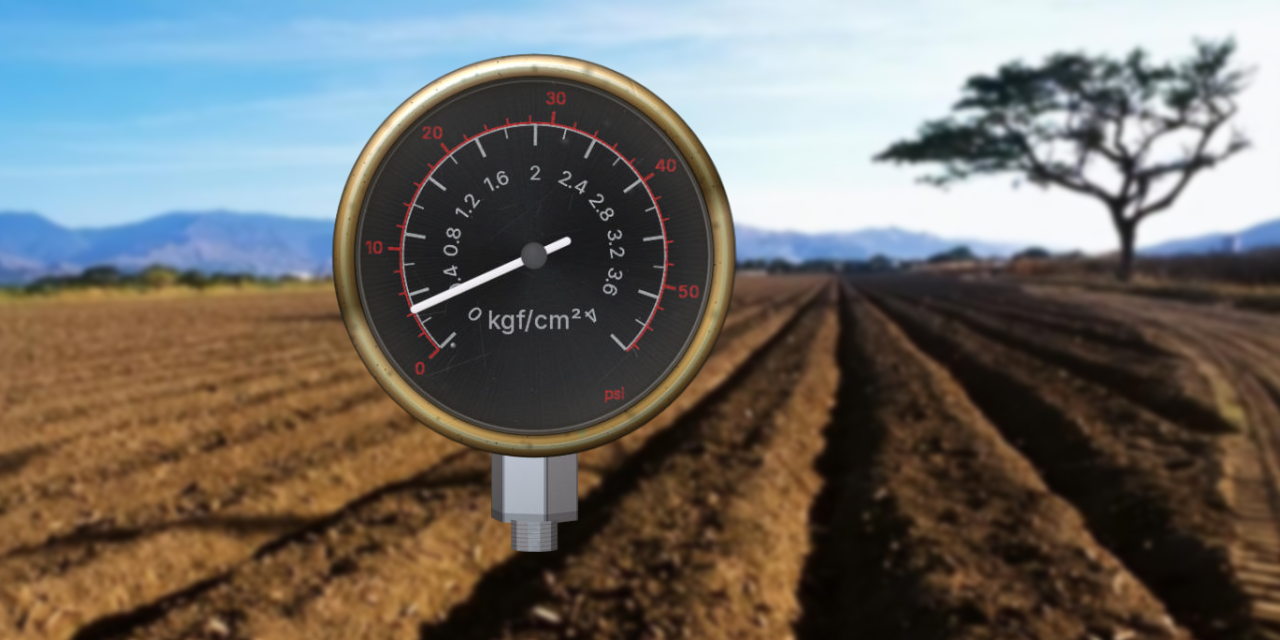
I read 0.3 kg/cm²
